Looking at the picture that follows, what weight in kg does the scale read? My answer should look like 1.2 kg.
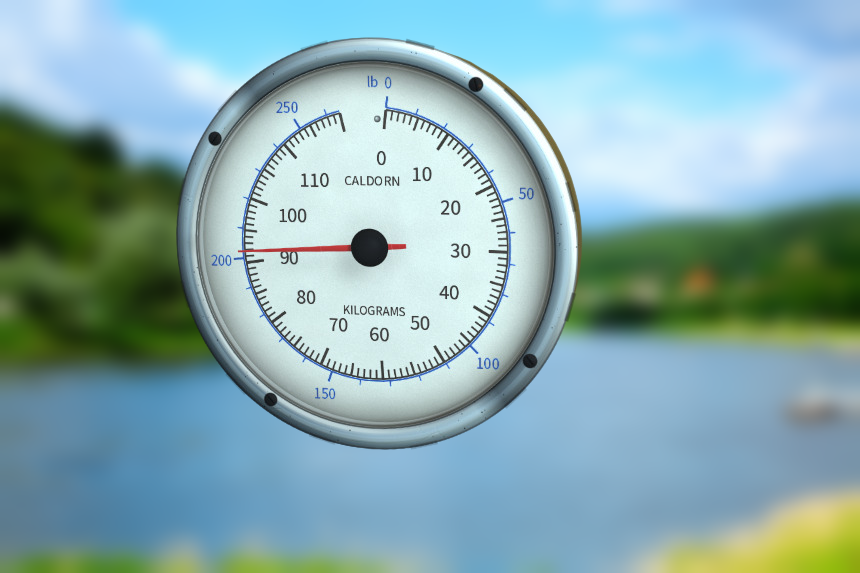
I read 92 kg
